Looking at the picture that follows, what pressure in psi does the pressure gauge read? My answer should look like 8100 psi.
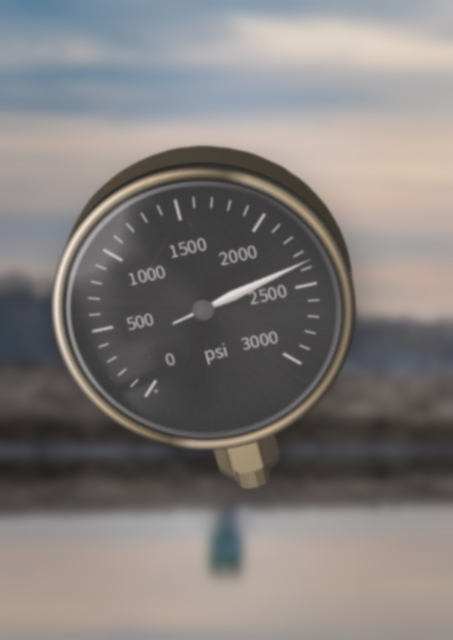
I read 2350 psi
